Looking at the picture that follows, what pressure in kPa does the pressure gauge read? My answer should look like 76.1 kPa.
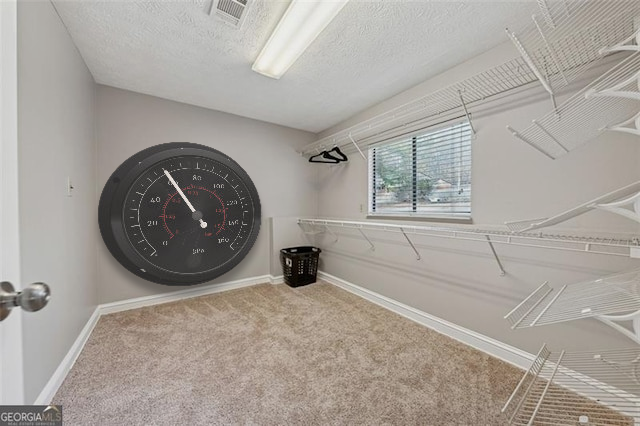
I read 60 kPa
